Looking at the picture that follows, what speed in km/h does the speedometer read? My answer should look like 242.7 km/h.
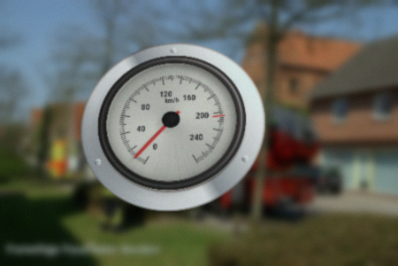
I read 10 km/h
